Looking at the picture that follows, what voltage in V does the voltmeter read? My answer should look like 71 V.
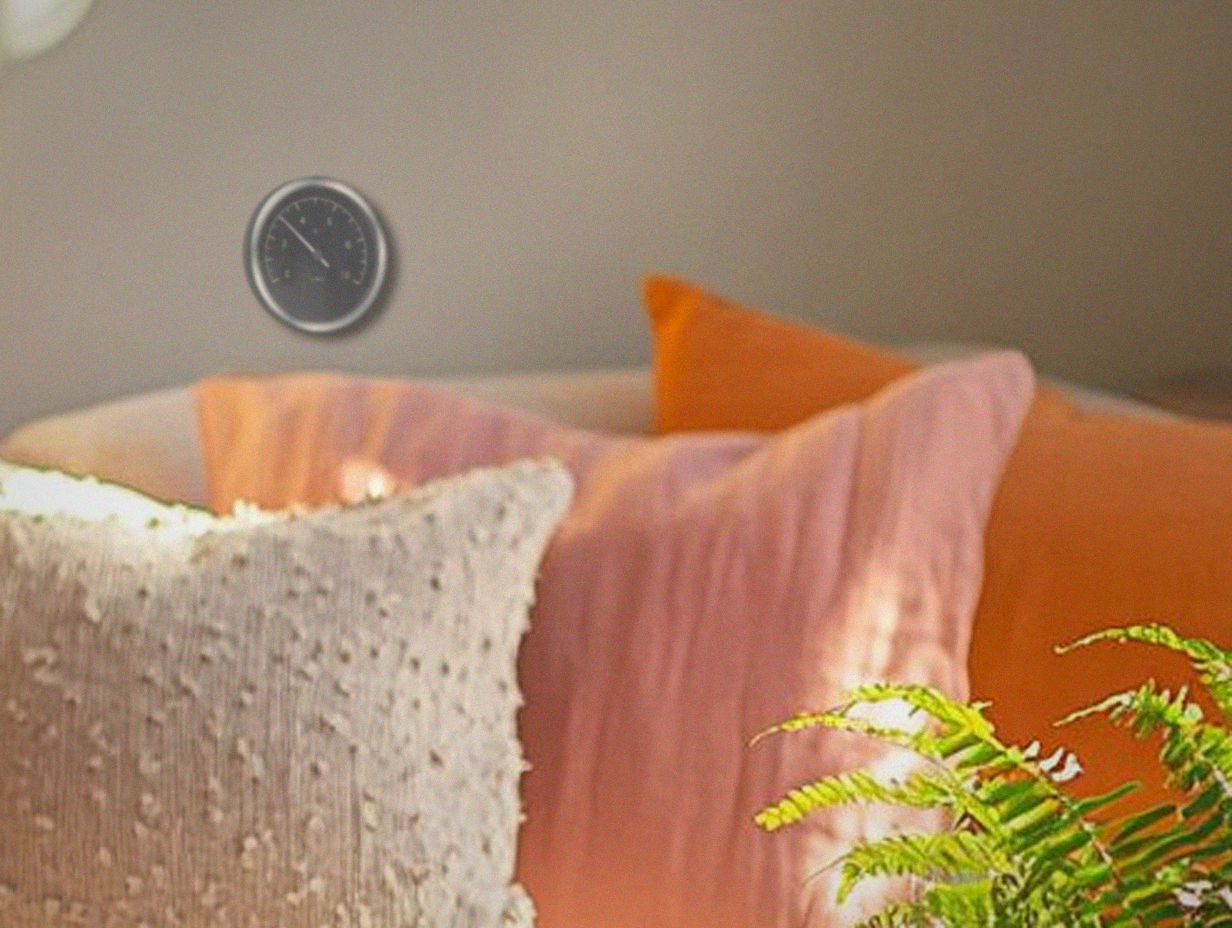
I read 3 V
